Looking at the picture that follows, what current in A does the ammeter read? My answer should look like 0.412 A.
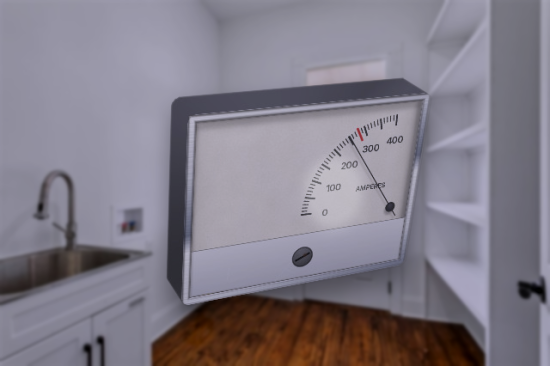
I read 250 A
